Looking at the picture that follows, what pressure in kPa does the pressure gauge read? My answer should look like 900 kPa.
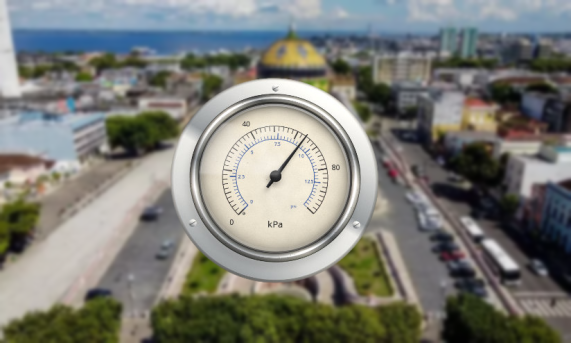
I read 64 kPa
